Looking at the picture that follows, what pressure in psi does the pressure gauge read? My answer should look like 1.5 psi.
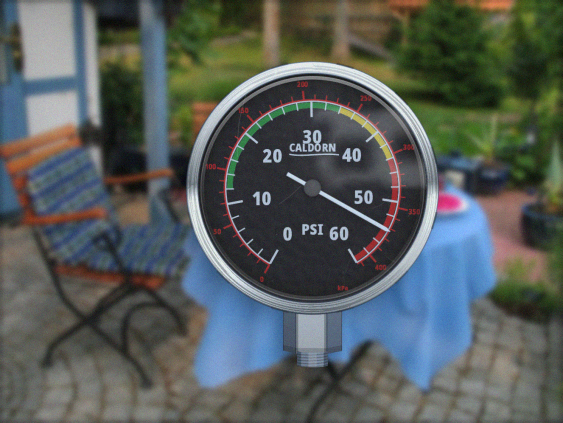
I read 54 psi
